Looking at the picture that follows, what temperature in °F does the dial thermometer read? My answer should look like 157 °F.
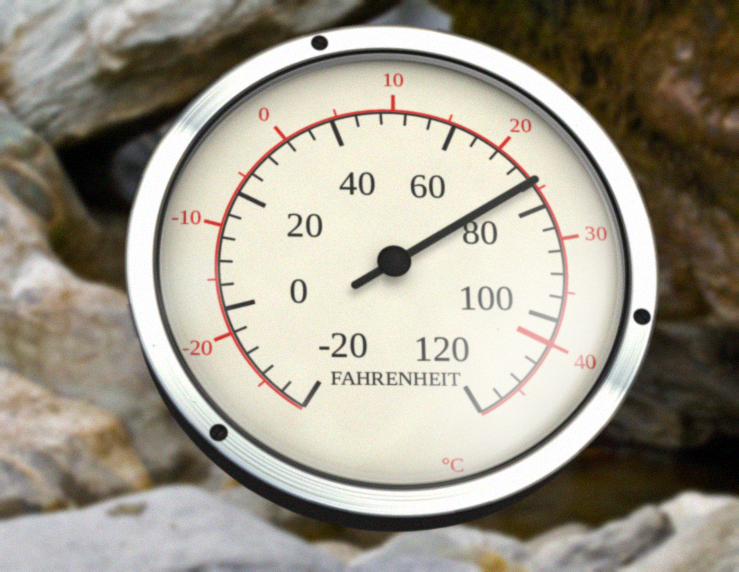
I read 76 °F
